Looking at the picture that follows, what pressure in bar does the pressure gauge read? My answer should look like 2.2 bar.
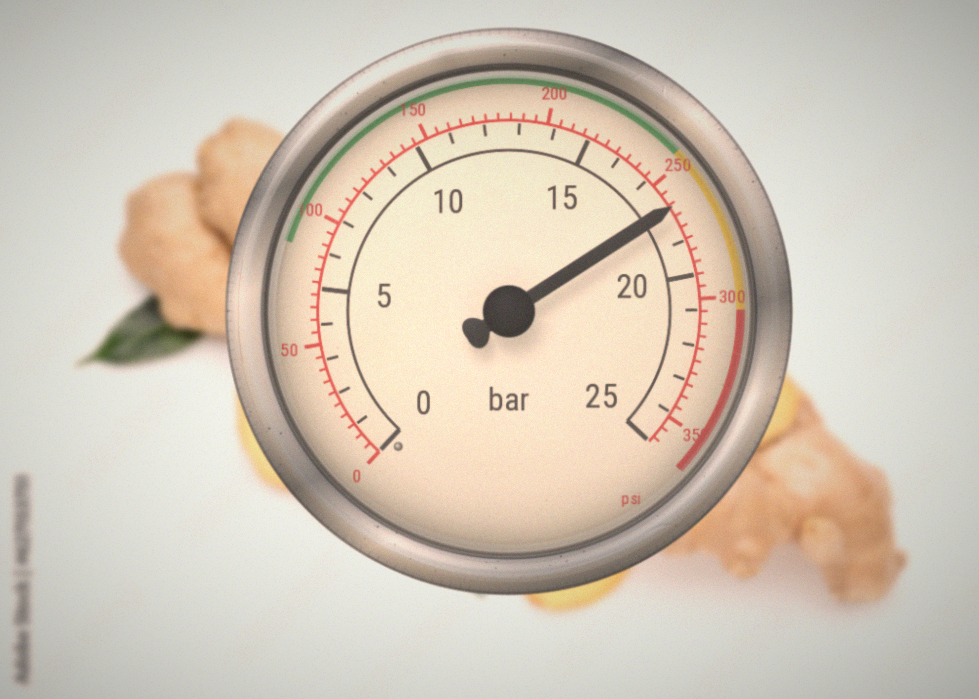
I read 18 bar
